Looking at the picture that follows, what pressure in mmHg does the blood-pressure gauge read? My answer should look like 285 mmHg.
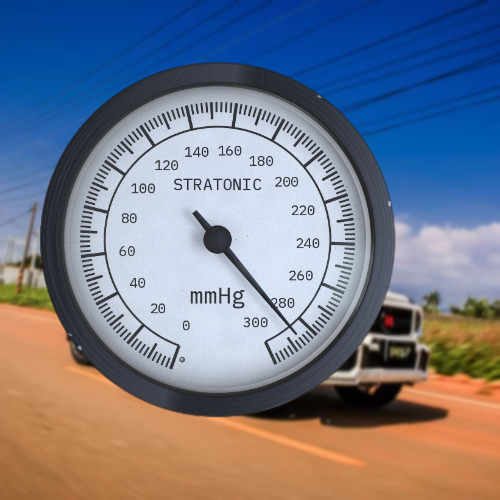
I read 286 mmHg
